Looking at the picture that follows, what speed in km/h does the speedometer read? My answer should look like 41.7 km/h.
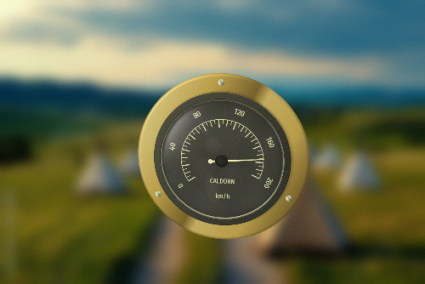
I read 175 km/h
